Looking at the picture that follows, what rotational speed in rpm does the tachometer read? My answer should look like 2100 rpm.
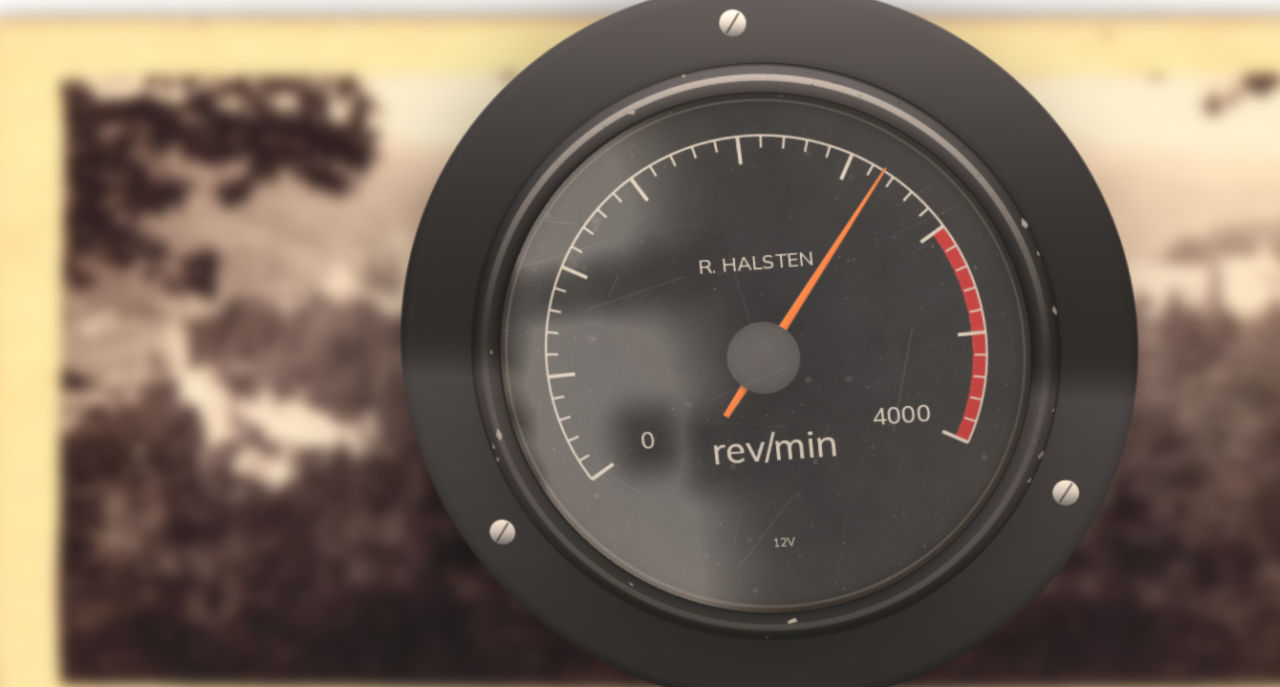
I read 2650 rpm
